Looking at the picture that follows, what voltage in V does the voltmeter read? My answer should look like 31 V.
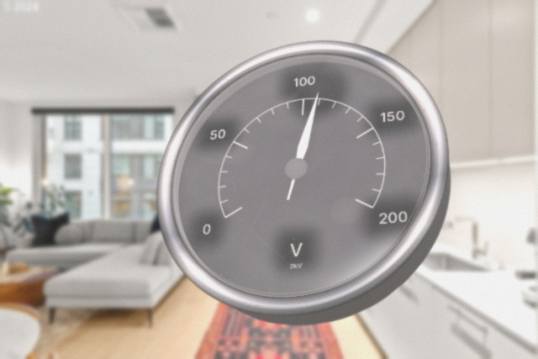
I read 110 V
